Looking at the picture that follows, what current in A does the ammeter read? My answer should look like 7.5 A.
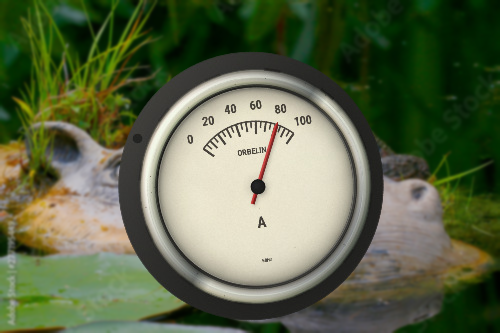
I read 80 A
